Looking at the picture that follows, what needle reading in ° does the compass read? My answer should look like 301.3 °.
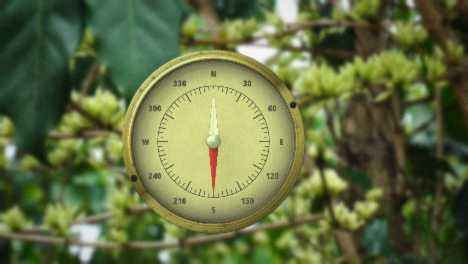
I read 180 °
